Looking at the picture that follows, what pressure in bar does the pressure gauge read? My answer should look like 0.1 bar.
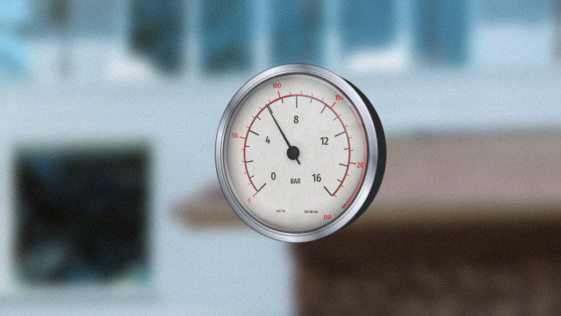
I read 6 bar
